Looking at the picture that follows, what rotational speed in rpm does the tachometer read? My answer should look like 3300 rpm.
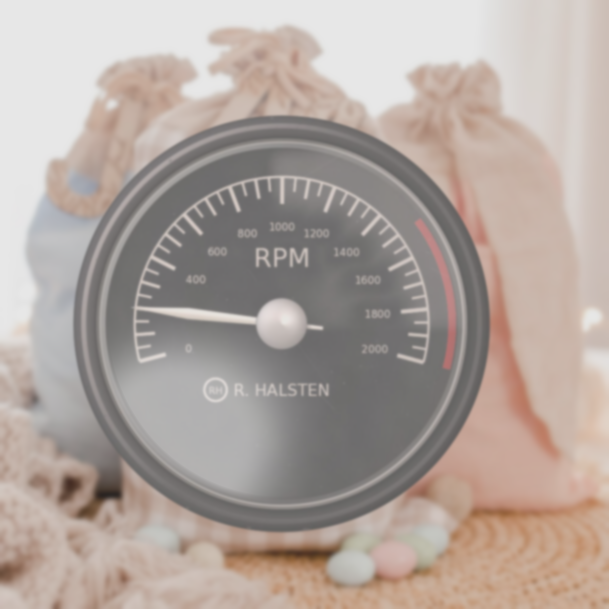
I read 200 rpm
